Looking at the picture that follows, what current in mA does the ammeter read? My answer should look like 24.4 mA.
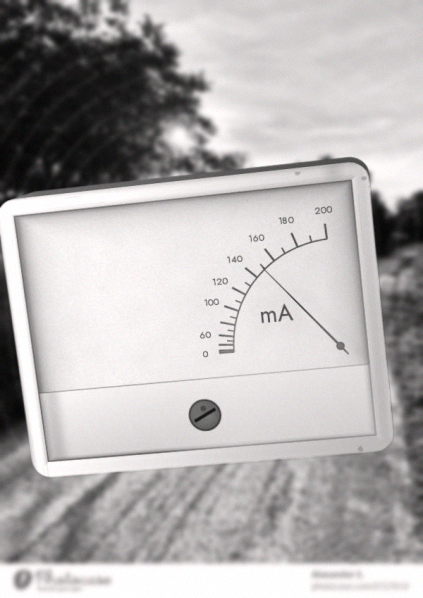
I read 150 mA
